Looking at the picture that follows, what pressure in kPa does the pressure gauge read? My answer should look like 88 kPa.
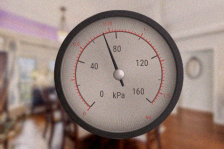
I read 70 kPa
